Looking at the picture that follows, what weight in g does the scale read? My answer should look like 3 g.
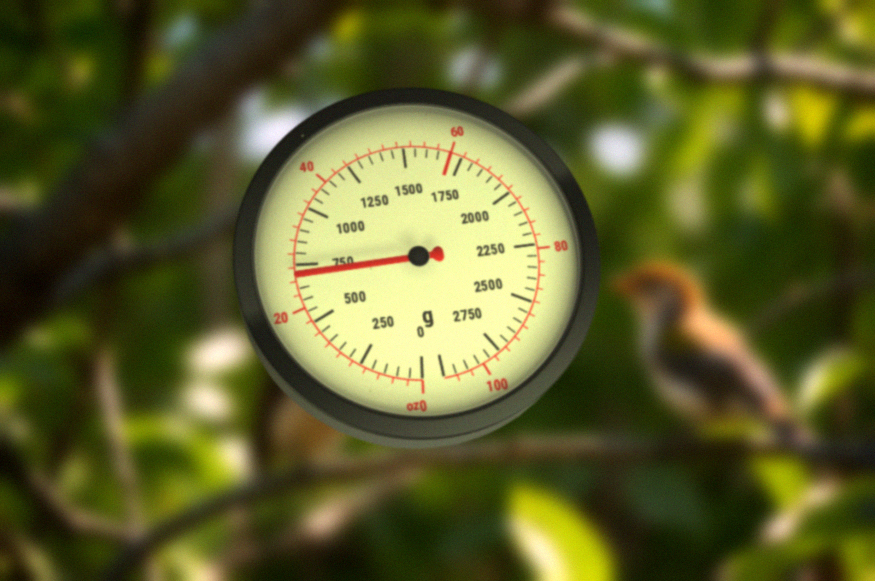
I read 700 g
